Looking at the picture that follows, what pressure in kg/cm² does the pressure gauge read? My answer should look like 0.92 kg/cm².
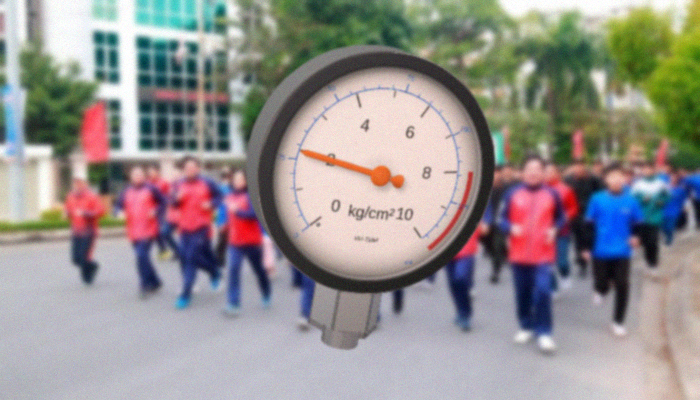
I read 2 kg/cm²
